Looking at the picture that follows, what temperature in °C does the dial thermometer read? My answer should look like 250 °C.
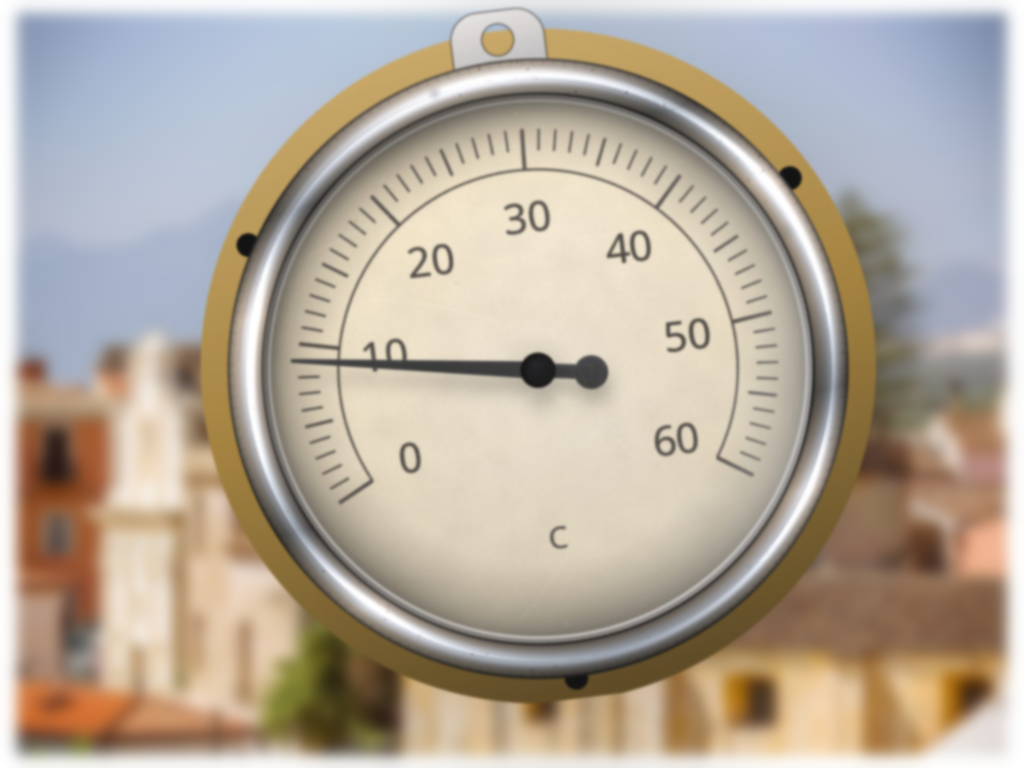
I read 9 °C
